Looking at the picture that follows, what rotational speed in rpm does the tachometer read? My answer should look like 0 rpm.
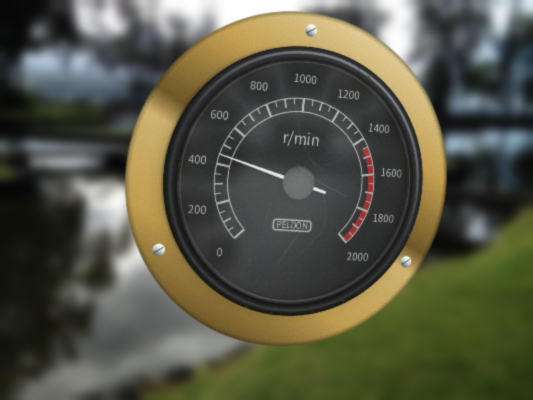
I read 450 rpm
